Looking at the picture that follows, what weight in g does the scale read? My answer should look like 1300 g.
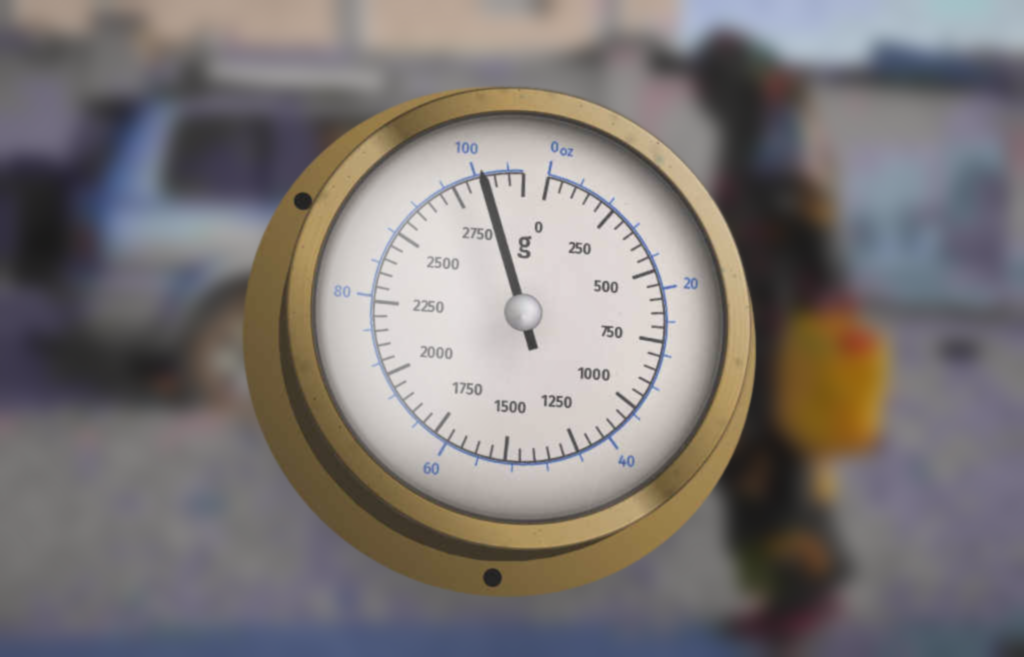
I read 2850 g
